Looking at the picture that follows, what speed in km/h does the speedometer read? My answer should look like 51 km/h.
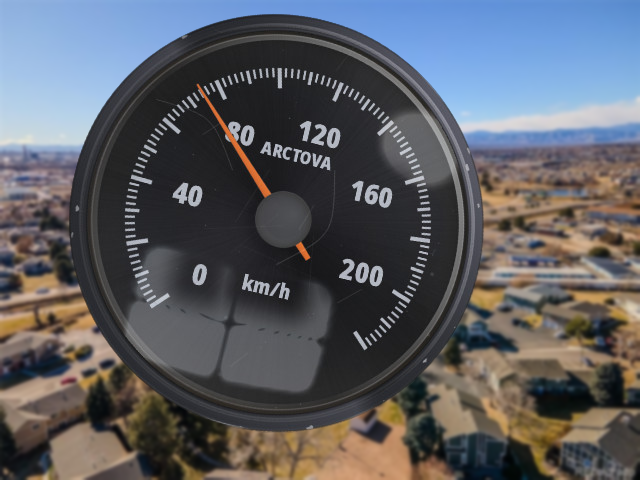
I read 74 km/h
